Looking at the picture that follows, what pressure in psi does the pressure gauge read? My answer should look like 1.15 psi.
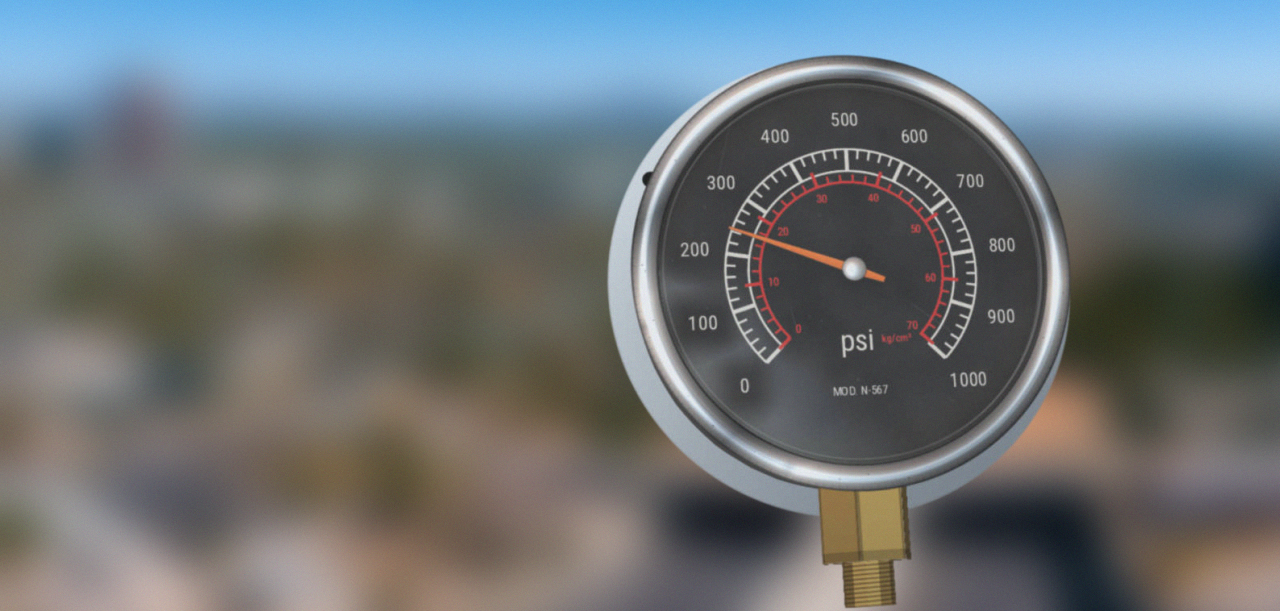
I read 240 psi
